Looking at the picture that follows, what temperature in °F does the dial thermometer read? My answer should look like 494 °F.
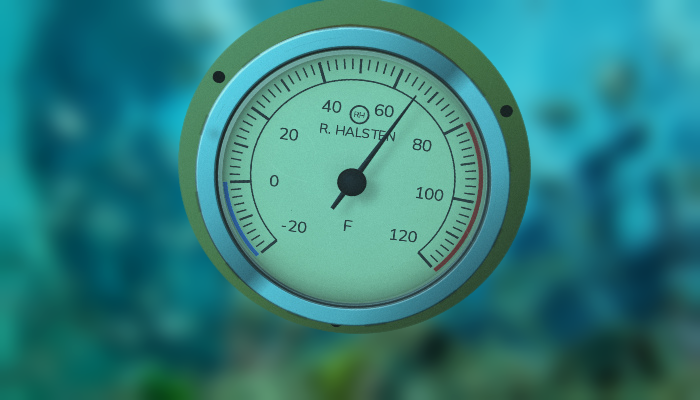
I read 66 °F
